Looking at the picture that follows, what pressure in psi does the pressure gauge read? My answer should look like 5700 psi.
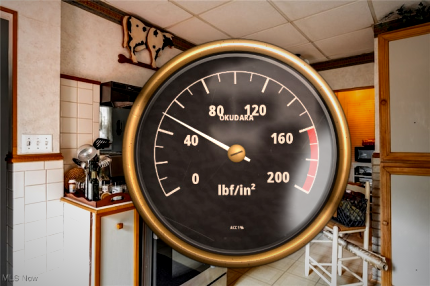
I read 50 psi
